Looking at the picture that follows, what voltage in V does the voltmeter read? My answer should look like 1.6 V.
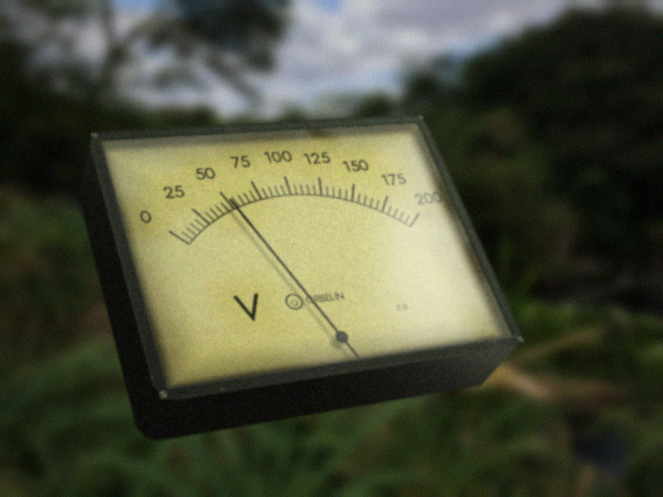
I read 50 V
